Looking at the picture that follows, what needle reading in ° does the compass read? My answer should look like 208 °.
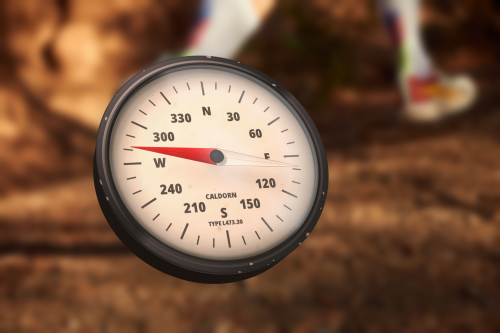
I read 280 °
